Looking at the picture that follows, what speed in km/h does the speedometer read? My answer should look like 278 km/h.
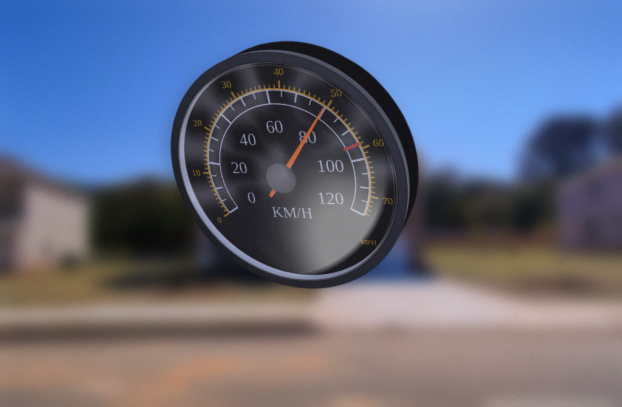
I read 80 km/h
